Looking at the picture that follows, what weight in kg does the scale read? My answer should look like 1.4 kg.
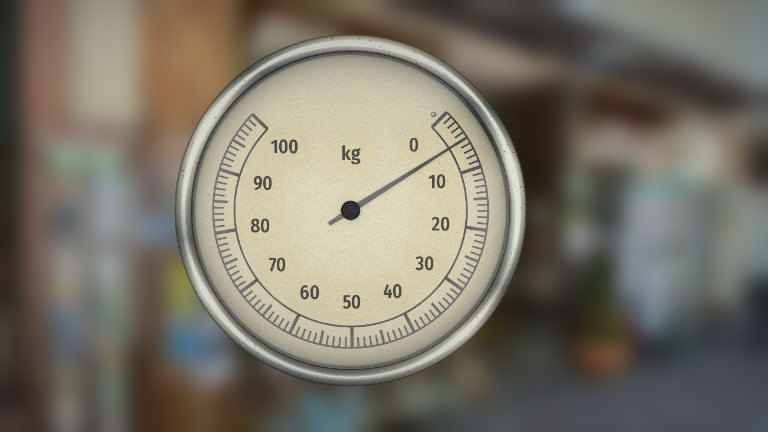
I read 5 kg
